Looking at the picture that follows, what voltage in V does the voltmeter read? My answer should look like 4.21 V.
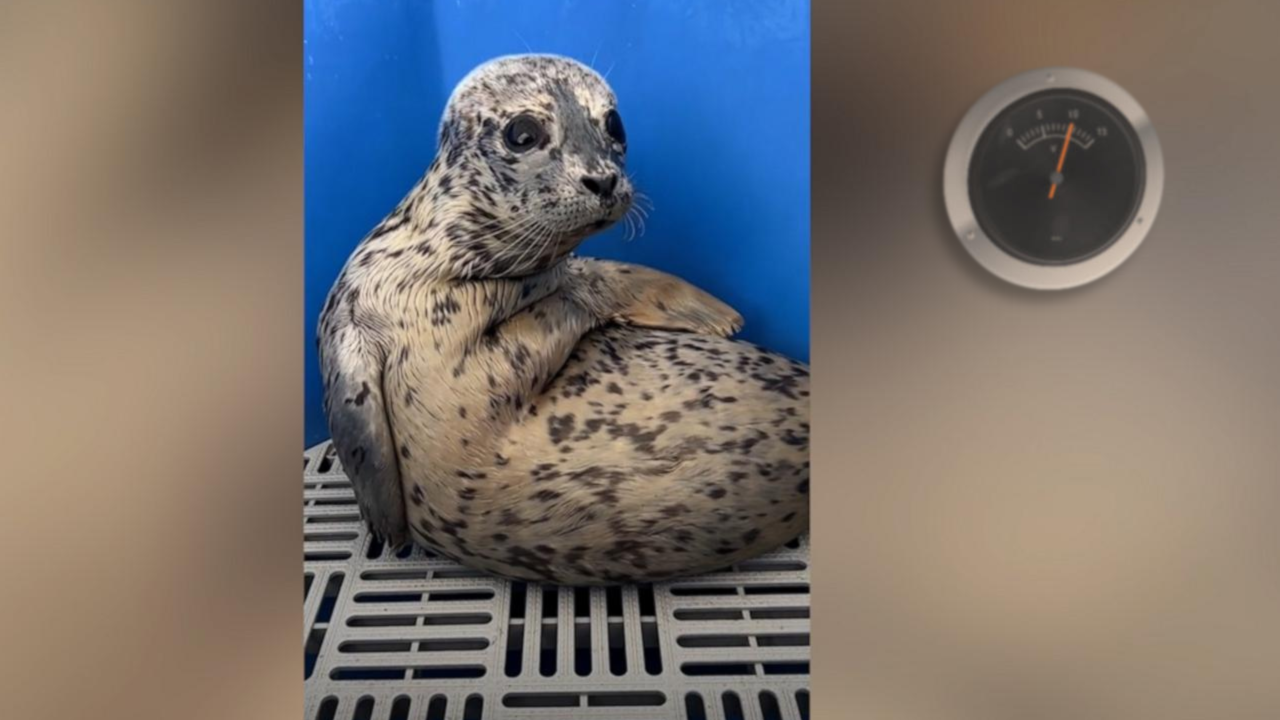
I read 10 V
